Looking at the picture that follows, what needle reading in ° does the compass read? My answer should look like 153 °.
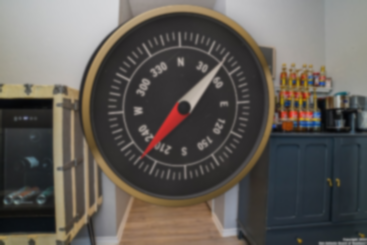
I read 225 °
